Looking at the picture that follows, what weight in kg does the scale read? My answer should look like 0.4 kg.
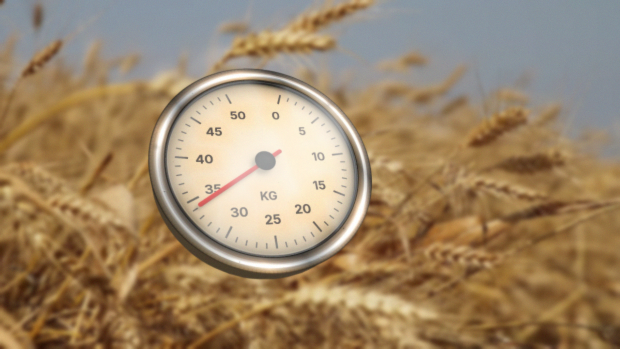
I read 34 kg
